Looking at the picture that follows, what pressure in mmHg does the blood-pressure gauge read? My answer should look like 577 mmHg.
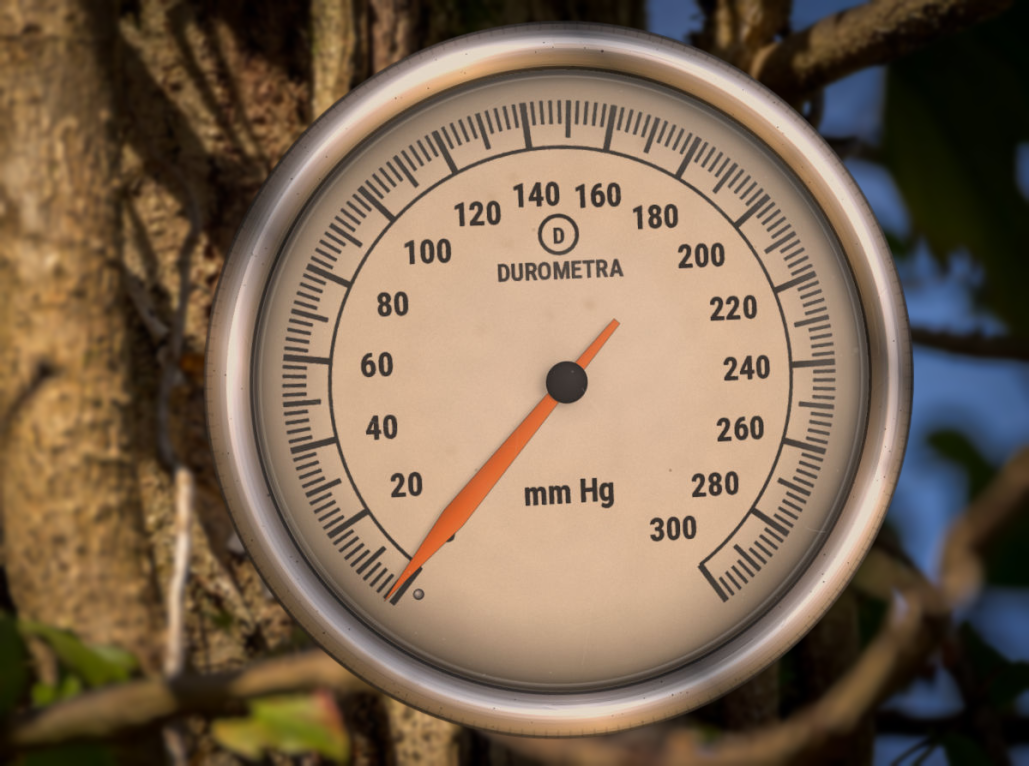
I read 2 mmHg
